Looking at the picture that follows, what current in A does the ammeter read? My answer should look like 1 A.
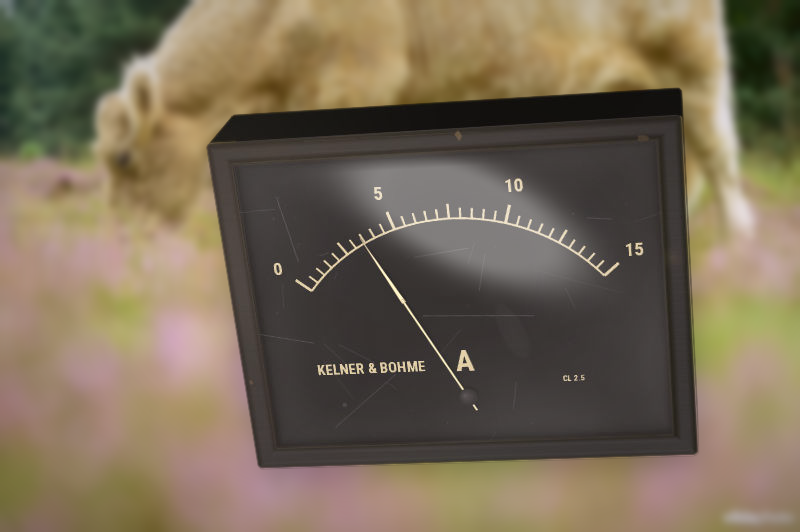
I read 3.5 A
